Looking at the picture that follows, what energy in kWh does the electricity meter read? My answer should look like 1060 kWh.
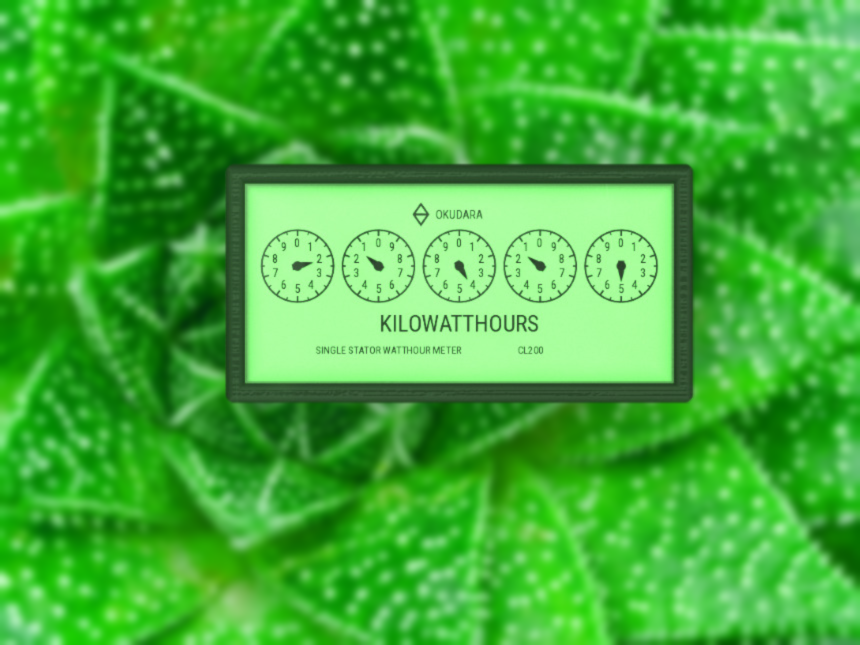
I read 21415 kWh
